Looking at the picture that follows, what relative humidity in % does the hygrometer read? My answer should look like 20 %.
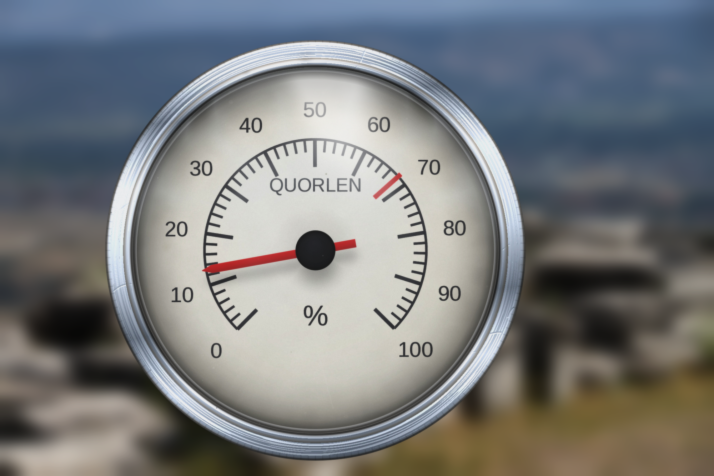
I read 13 %
